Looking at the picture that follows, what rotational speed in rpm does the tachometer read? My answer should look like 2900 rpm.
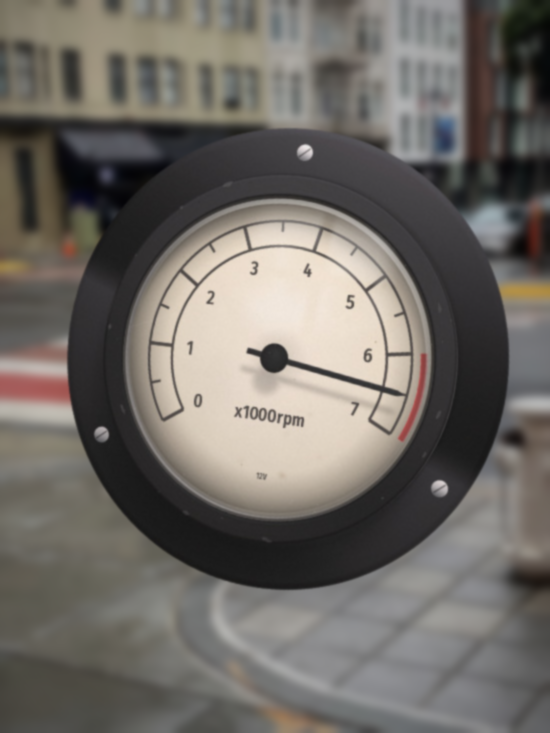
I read 6500 rpm
